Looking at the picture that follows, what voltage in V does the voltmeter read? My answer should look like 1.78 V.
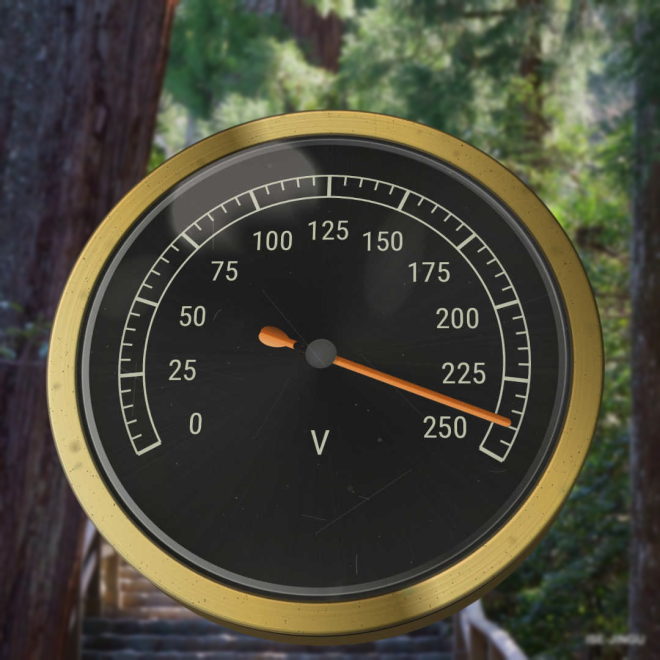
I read 240 V
